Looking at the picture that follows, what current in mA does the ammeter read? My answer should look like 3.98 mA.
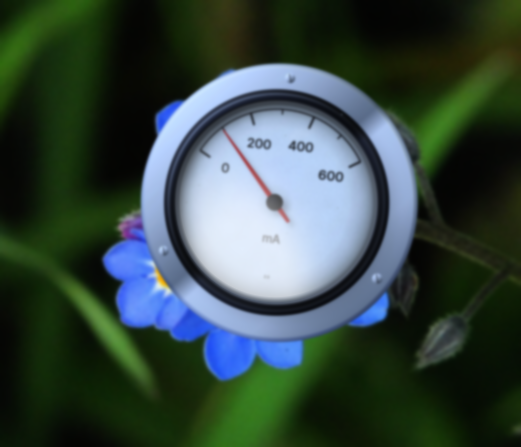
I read 100 mA
